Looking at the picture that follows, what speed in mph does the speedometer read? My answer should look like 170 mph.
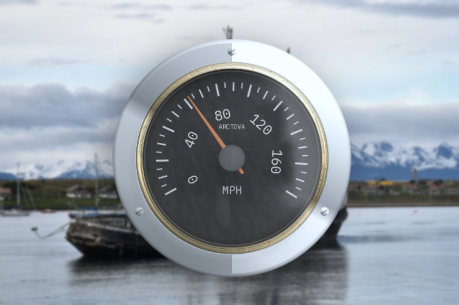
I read 62.5 mph
